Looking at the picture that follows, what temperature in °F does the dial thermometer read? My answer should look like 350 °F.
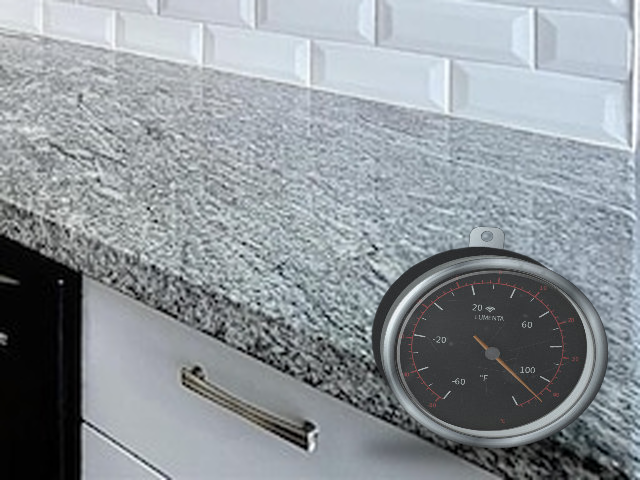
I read 110 °F
